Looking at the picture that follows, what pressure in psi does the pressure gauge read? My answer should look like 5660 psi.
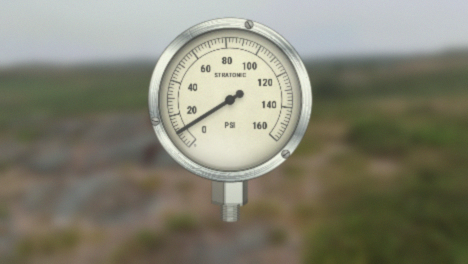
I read 10 psi
